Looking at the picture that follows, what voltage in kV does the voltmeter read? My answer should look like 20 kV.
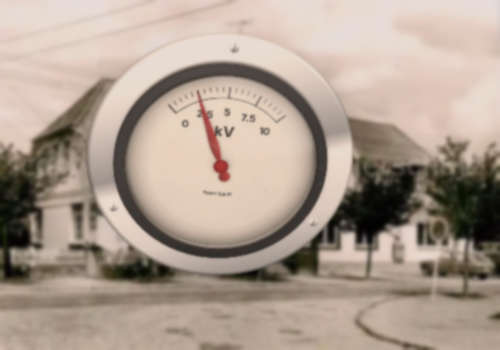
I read 2.5 kV
